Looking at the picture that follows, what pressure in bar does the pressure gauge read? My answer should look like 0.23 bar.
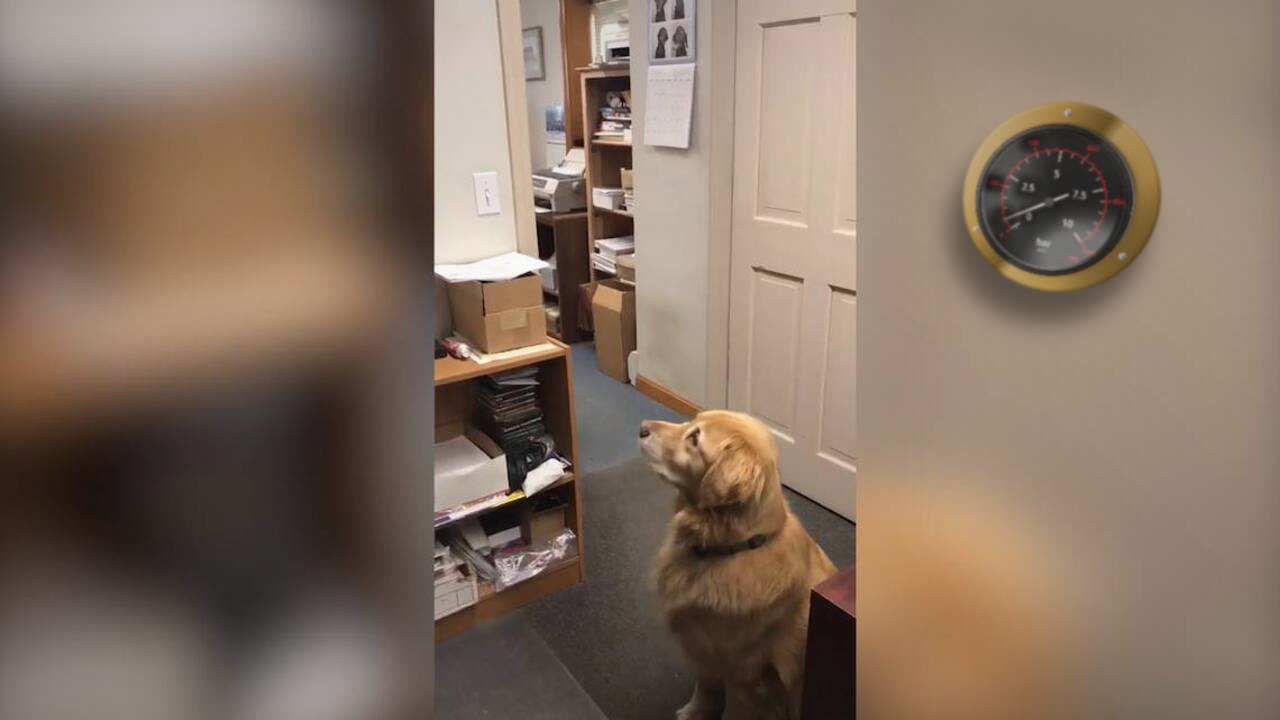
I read 0.5 bar
